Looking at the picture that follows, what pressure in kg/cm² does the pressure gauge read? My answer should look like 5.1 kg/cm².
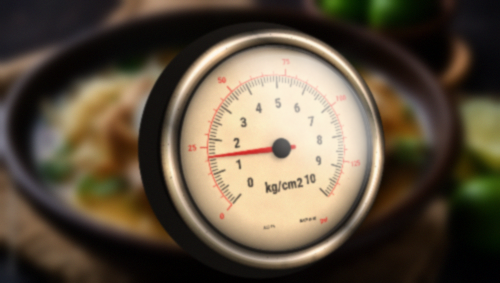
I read 1.5 kg/cm²
